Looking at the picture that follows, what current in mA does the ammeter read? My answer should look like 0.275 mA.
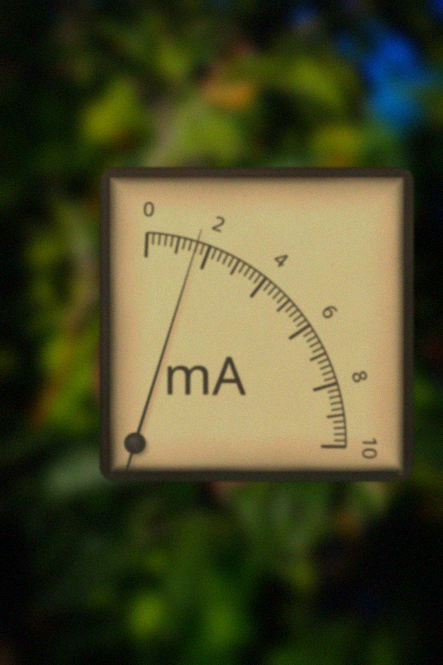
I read 1.6 mA
